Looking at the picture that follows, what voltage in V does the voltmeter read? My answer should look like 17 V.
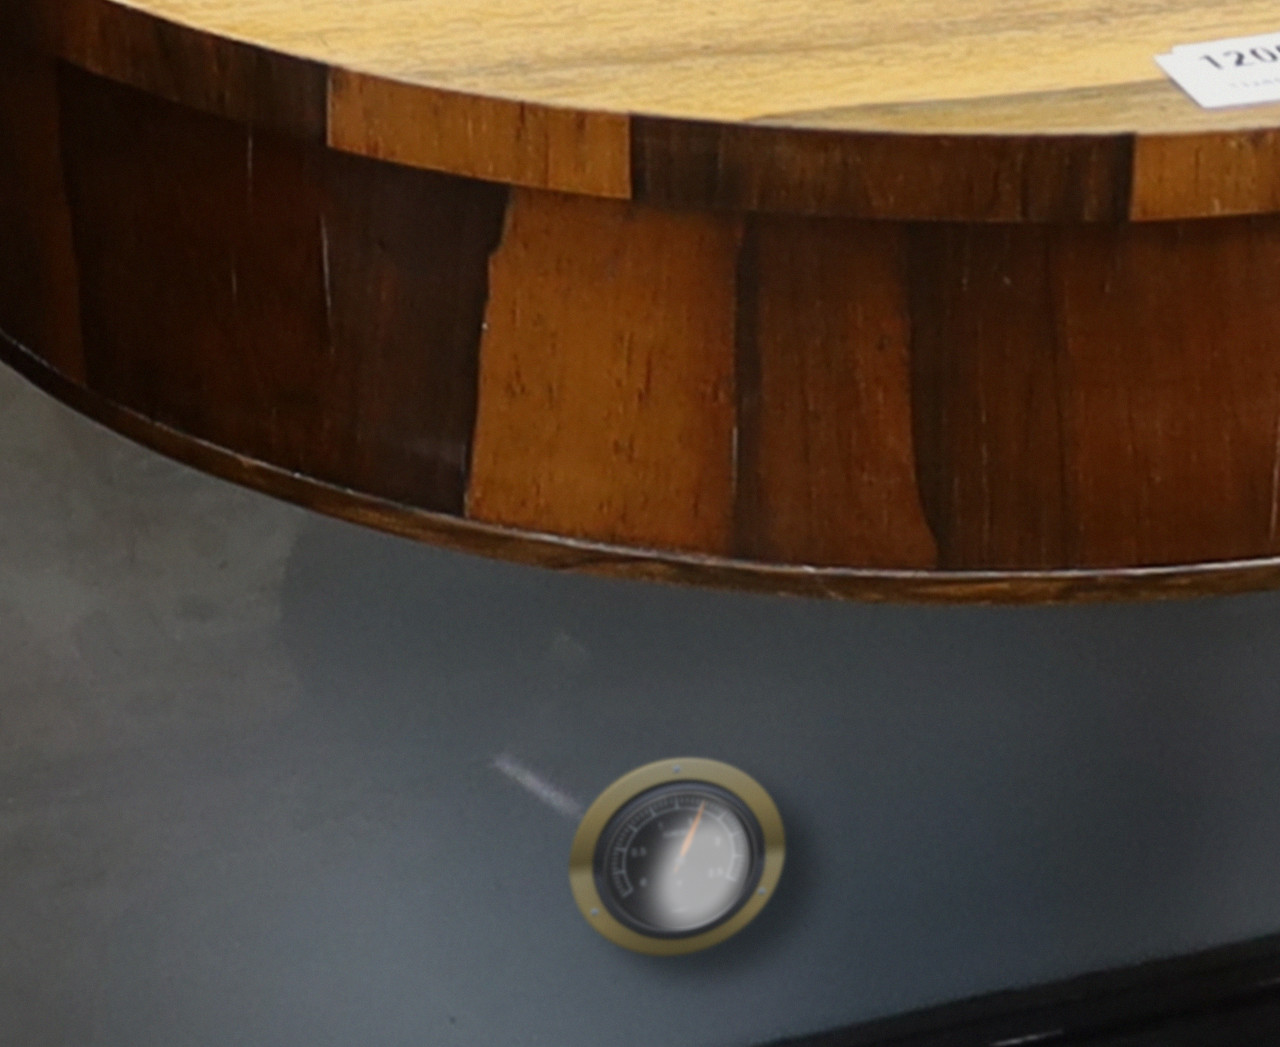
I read 1.5 V
